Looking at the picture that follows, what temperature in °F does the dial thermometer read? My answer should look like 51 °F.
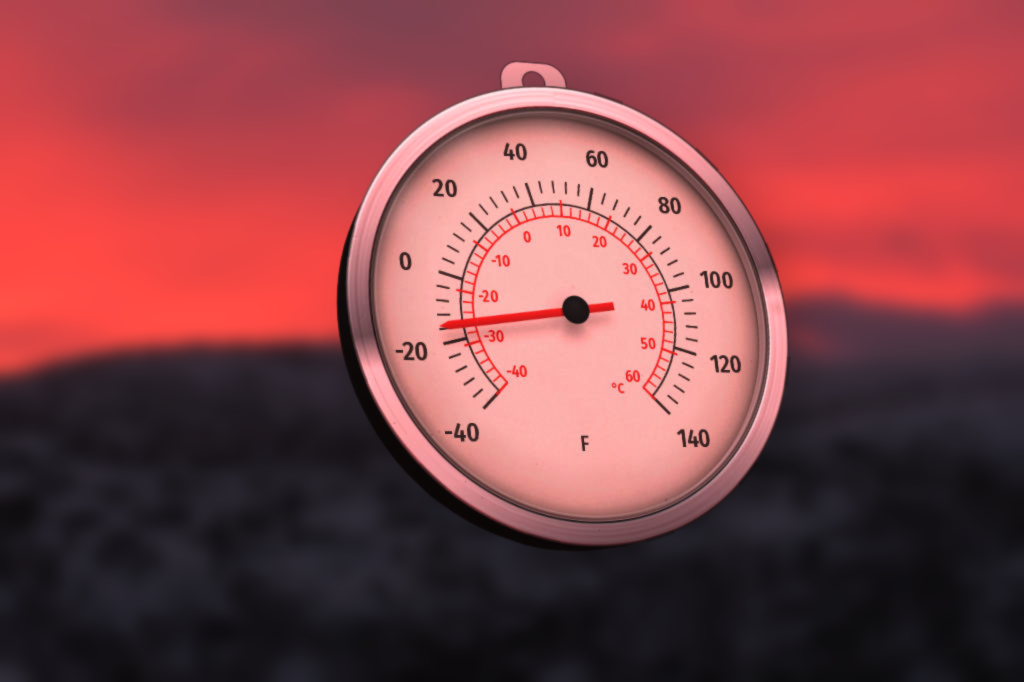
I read -16 °F
